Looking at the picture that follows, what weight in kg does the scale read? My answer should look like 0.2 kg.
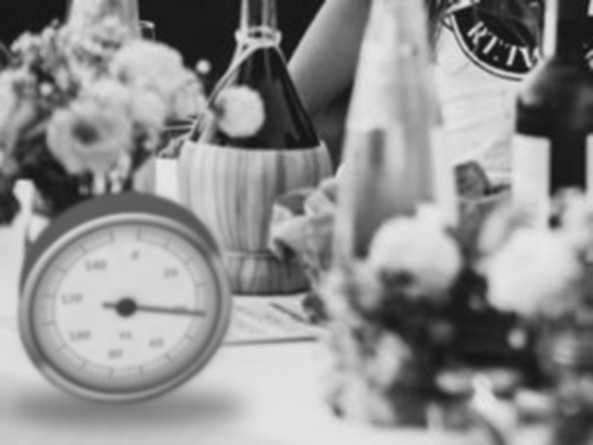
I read 40 kg
